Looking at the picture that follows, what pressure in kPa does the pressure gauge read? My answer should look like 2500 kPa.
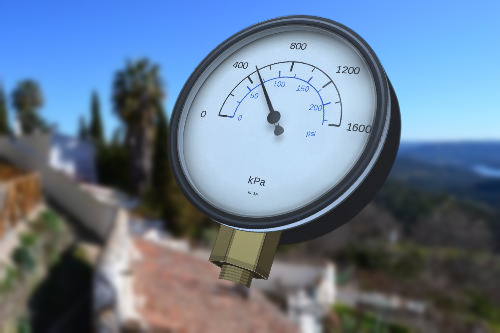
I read 500 kPa
